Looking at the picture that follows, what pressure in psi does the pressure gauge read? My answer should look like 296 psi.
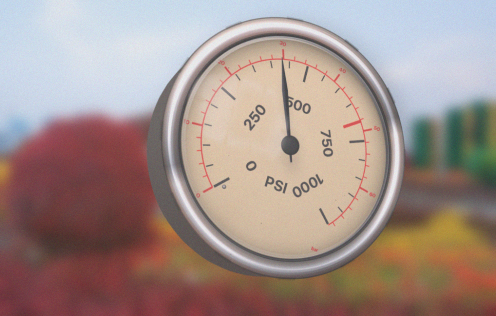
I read 425 psi
